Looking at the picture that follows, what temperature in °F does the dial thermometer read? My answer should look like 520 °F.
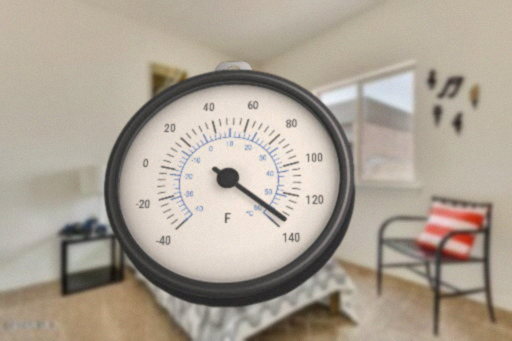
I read 136 °F
